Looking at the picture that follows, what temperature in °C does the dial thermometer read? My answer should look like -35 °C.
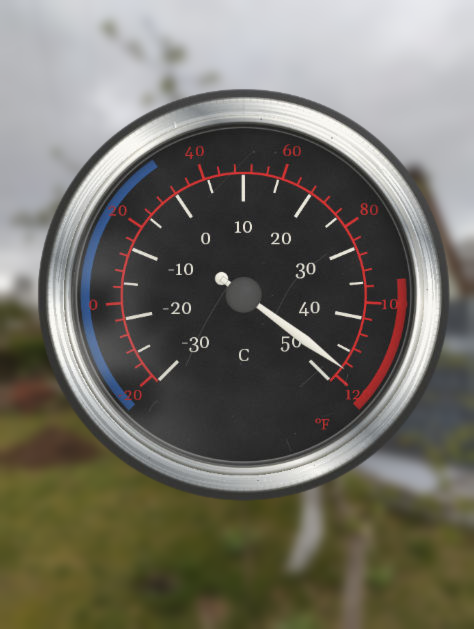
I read 47.5 °C
